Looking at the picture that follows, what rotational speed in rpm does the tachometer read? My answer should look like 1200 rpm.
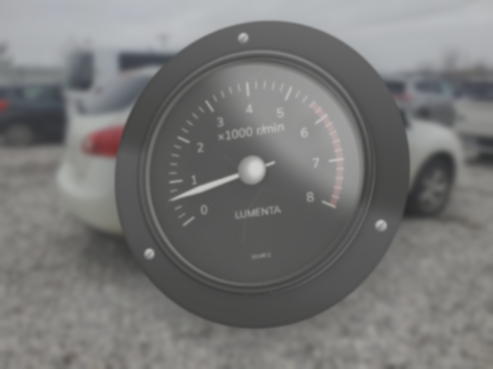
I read 600 rpm
